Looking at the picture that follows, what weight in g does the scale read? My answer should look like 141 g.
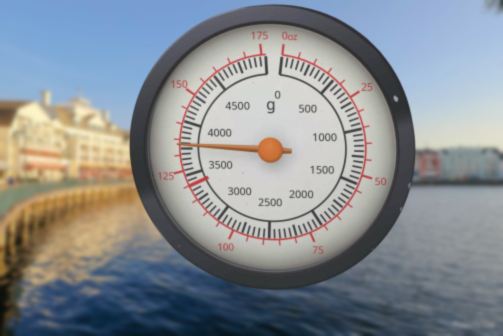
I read 3800 g
